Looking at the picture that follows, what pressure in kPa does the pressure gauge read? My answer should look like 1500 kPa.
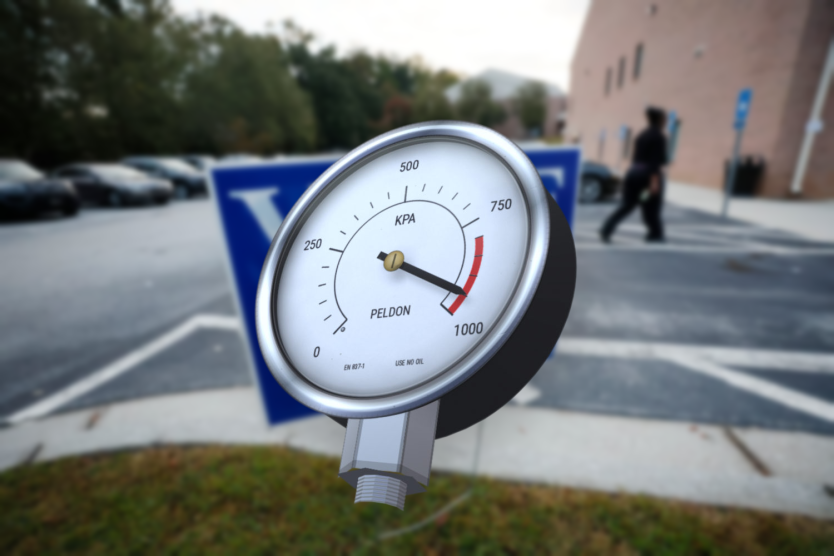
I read 950 kPa
